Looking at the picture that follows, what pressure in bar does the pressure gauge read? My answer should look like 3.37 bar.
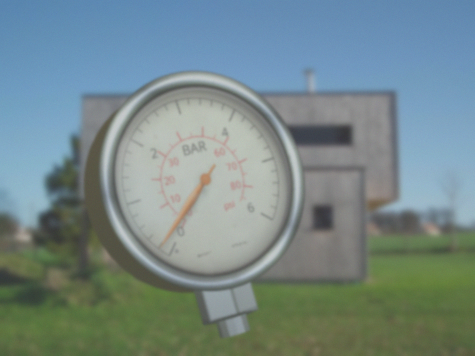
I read 0.2 bar
